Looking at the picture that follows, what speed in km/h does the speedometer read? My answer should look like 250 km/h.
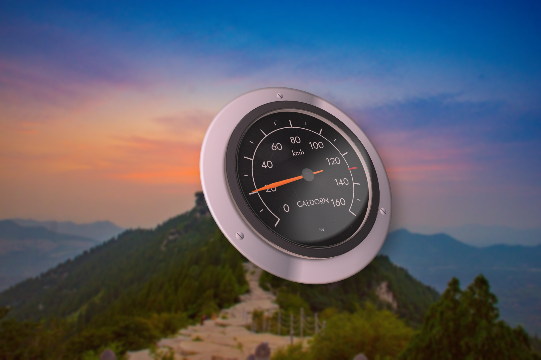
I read 20 km/h
